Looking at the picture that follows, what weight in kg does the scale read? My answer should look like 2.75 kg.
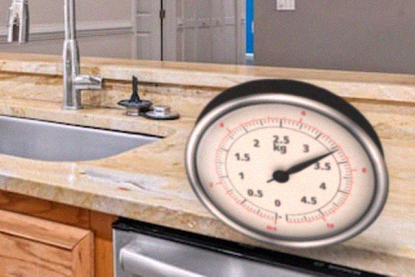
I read 3.25 kg
